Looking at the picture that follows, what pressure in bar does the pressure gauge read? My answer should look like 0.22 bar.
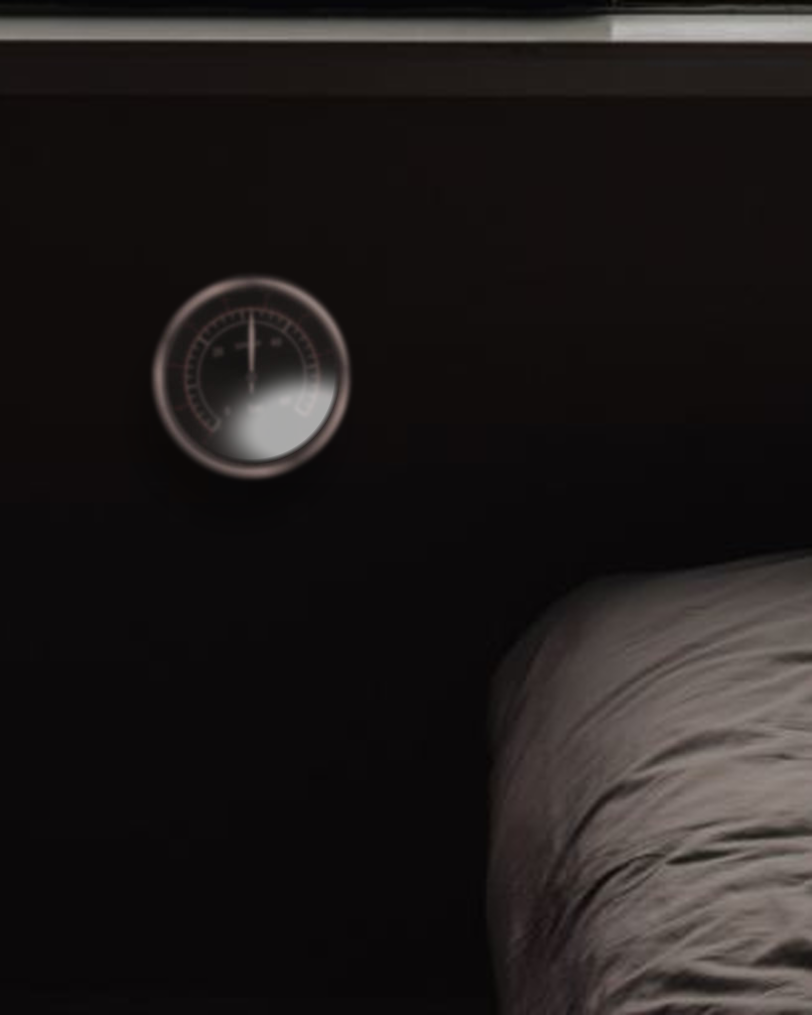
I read 32 bar
